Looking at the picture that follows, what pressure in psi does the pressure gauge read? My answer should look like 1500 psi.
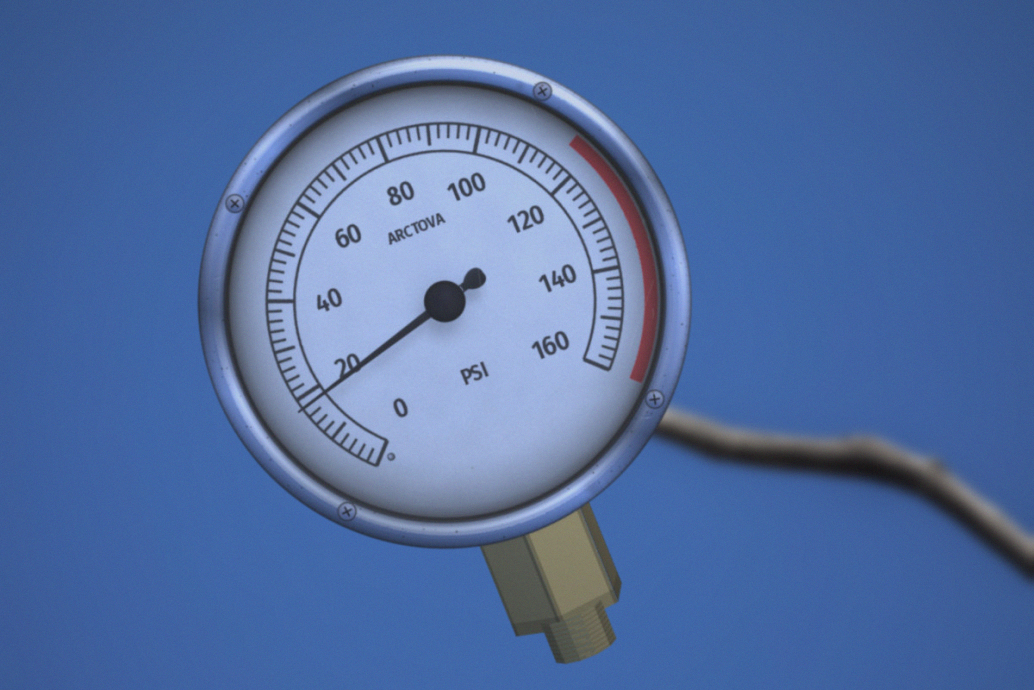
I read 18 psi
